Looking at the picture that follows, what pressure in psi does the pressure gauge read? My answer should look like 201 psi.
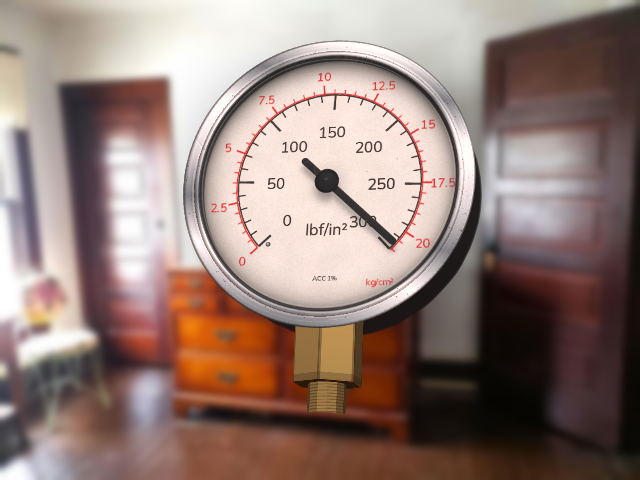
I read 295 psi
